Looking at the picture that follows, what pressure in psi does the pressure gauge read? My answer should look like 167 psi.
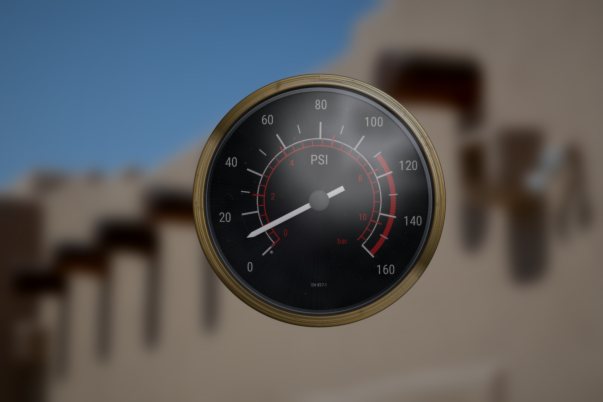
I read 10 psi
